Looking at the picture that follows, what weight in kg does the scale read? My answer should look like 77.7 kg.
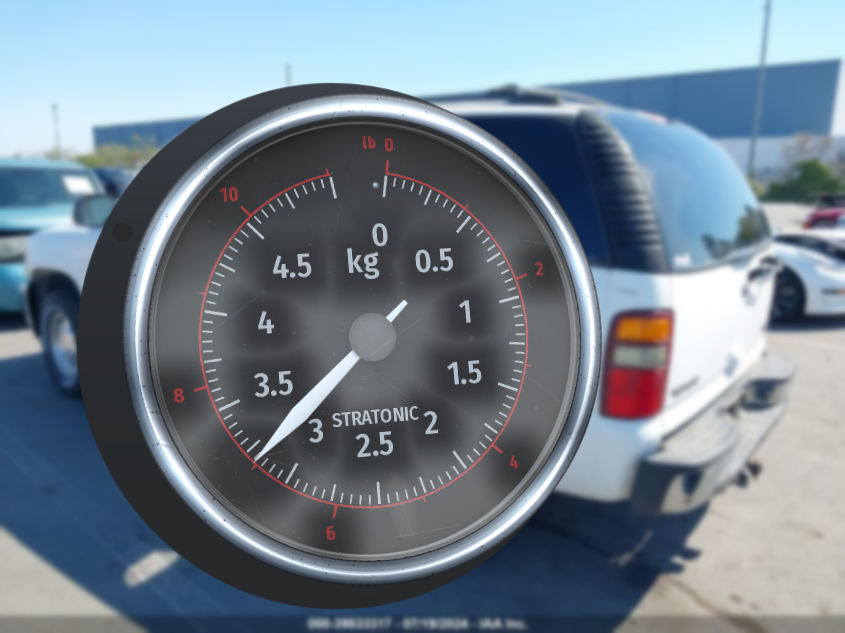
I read 3.2 kg
